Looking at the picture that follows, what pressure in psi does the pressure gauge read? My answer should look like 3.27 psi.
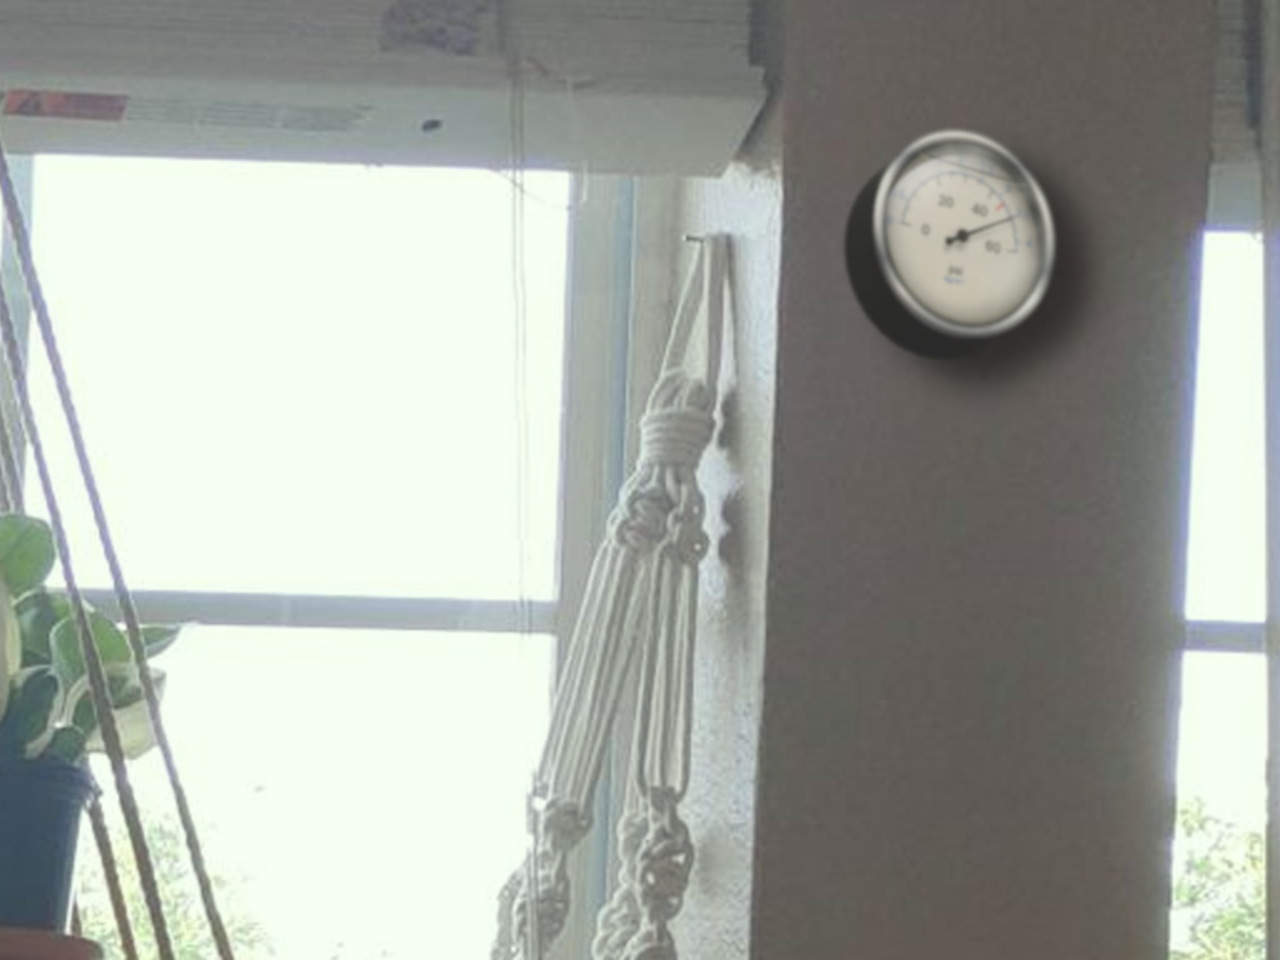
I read 50 psi
